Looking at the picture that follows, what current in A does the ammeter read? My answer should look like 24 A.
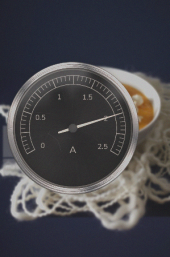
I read 2 A
